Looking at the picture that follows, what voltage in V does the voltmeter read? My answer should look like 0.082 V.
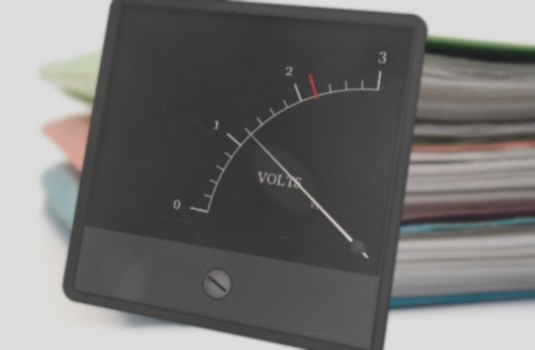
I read 1.2 V
